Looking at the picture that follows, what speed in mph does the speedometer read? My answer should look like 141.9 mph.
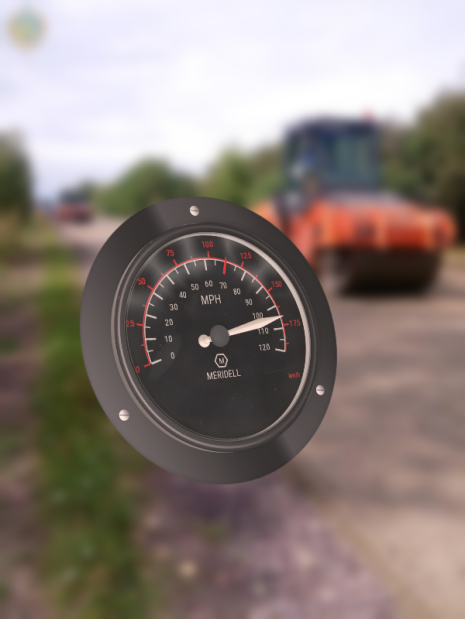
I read 105 mph
